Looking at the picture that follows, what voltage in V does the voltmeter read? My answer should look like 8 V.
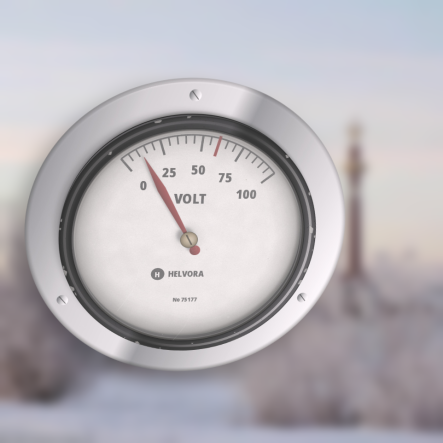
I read 12.5 V
